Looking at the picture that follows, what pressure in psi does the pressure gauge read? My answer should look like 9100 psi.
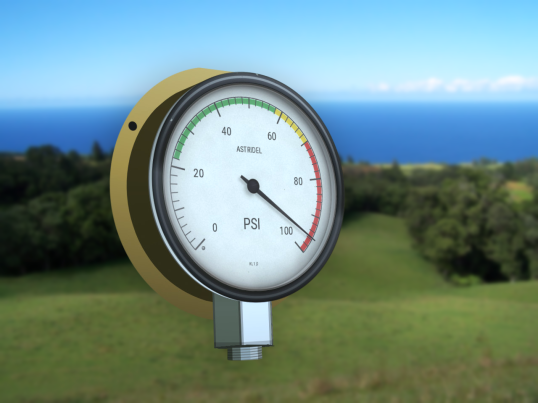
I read 96 psi
